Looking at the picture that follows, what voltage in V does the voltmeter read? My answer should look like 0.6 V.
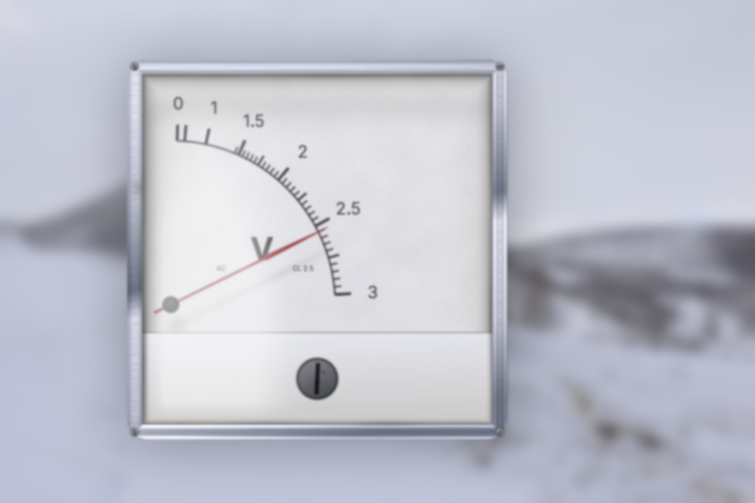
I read 2.55 V
